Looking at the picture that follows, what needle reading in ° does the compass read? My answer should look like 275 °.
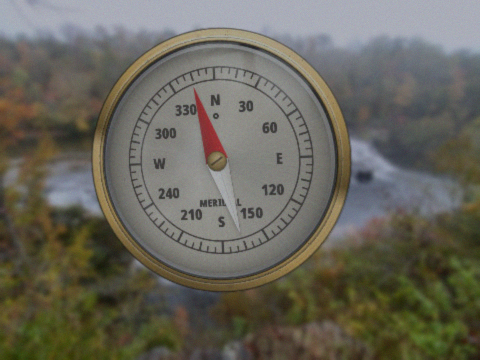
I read 345 °
